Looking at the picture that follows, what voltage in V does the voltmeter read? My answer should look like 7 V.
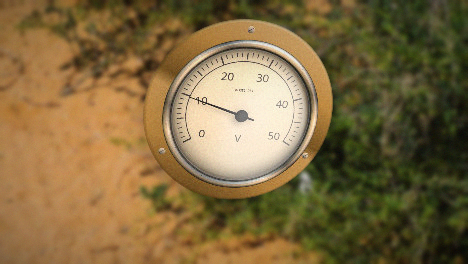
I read 10 V
